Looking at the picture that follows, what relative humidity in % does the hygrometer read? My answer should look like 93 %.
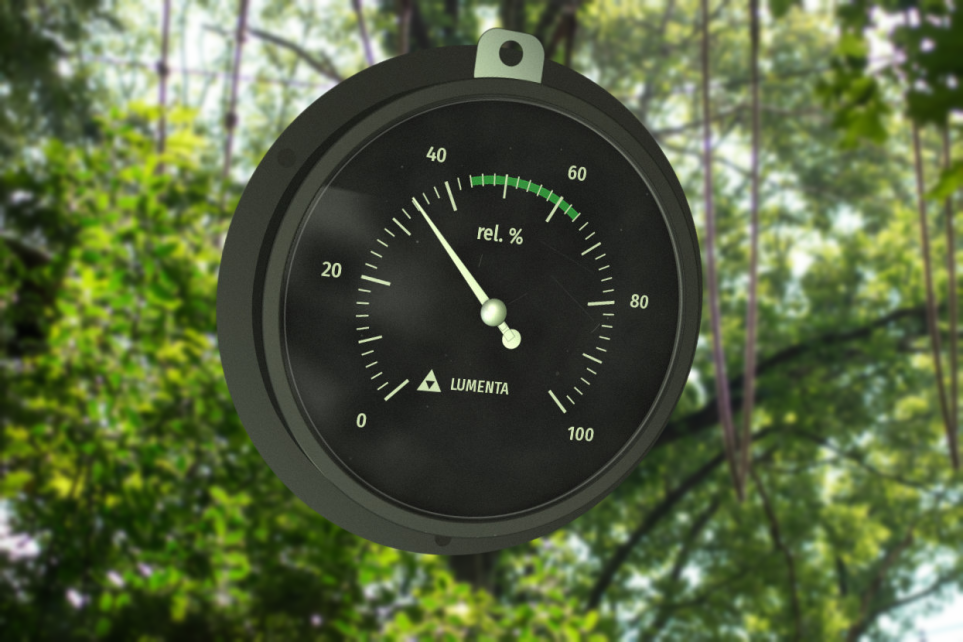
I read 34 %
